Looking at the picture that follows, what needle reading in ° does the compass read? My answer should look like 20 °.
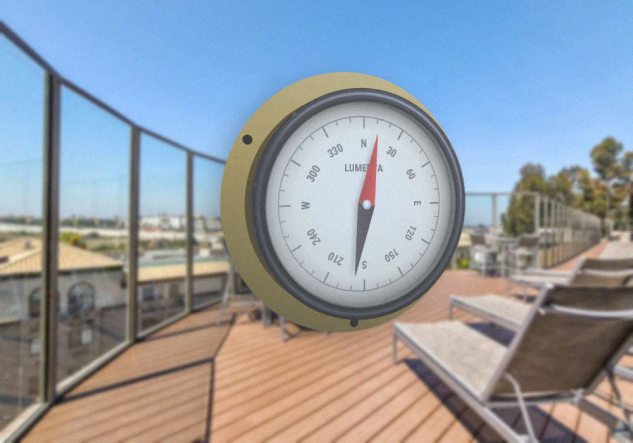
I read 10 °
